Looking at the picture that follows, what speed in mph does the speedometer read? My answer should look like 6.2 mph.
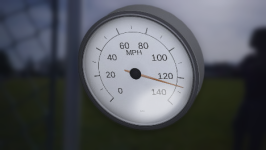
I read 125 mph
